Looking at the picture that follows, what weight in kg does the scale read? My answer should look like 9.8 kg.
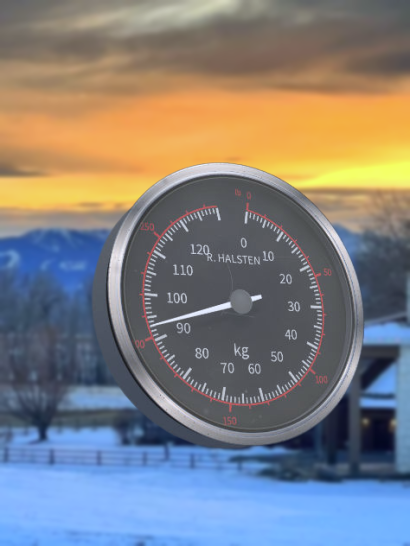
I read 93 kg
